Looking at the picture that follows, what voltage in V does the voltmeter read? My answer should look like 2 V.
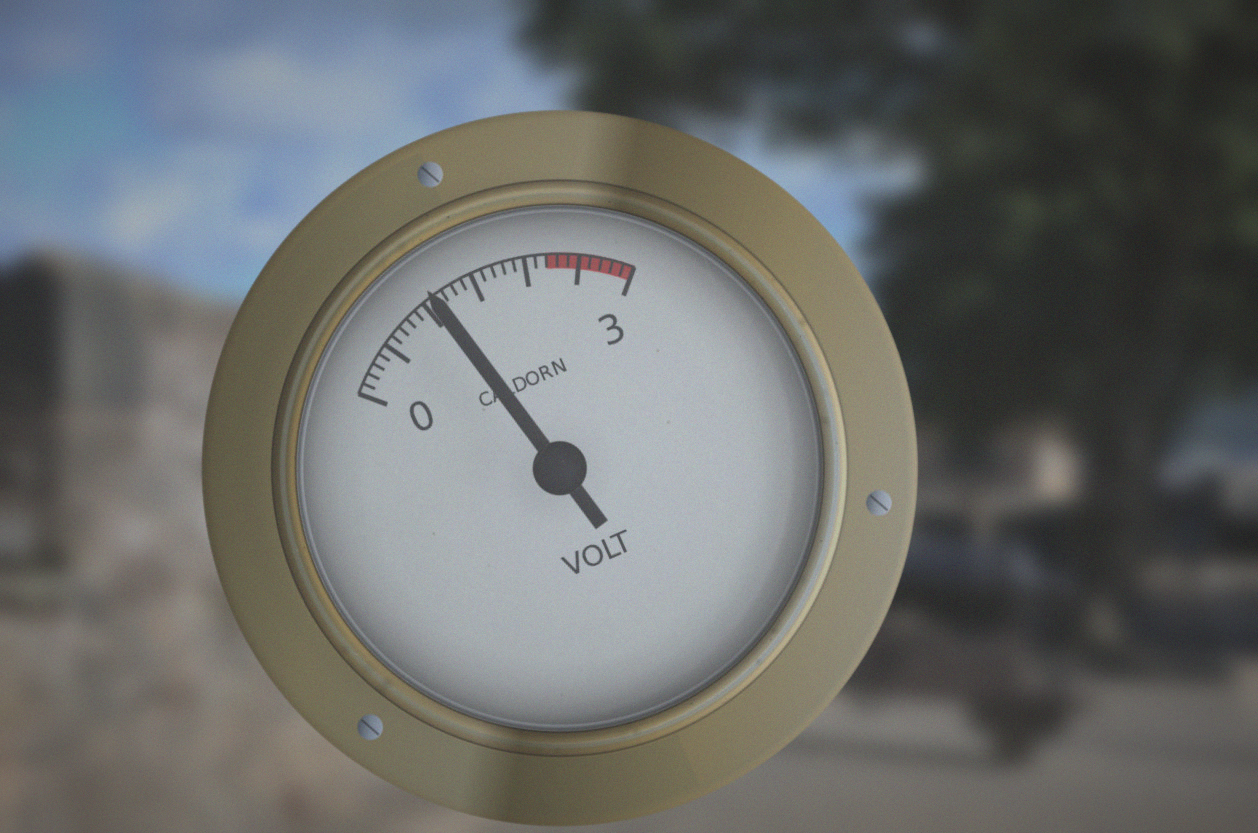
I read 1.1 V
